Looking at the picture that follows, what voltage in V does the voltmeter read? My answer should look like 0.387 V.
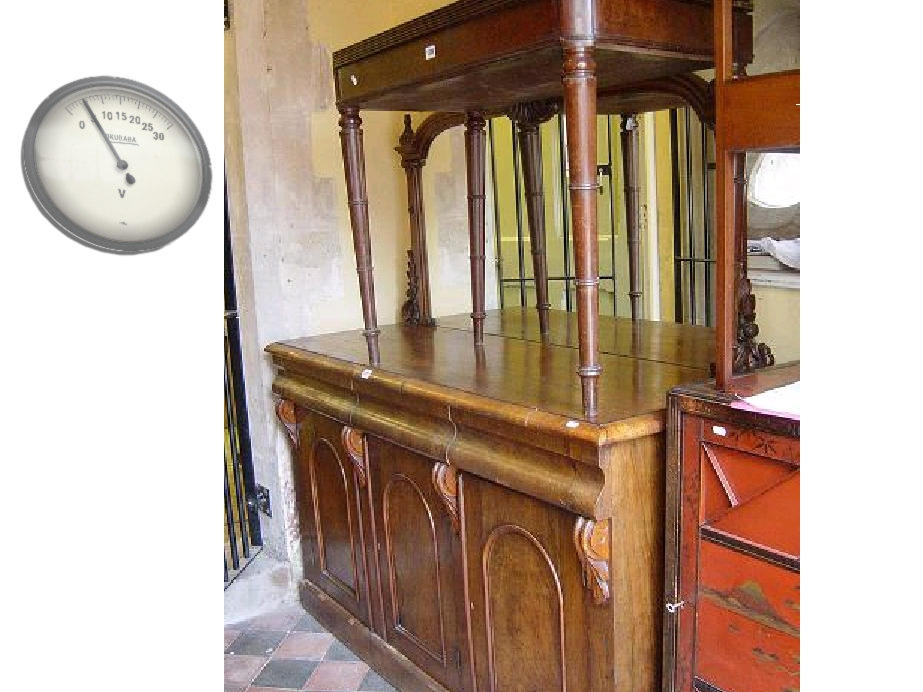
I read 5 V
